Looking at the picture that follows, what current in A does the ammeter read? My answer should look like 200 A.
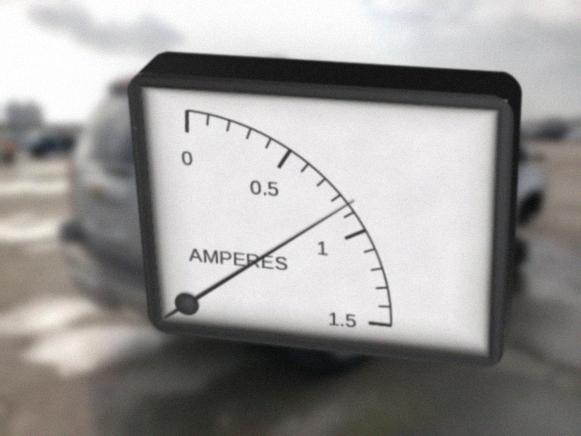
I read 0.85 A
